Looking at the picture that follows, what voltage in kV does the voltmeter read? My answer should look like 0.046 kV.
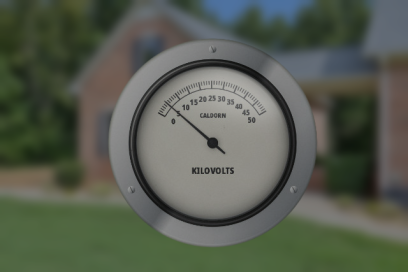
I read 5 kV
